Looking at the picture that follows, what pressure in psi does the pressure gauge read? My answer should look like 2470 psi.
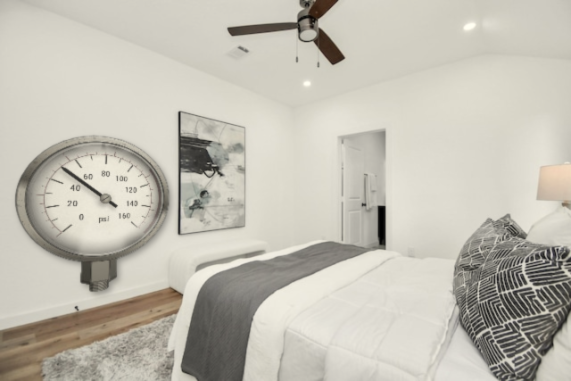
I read 50 psi
